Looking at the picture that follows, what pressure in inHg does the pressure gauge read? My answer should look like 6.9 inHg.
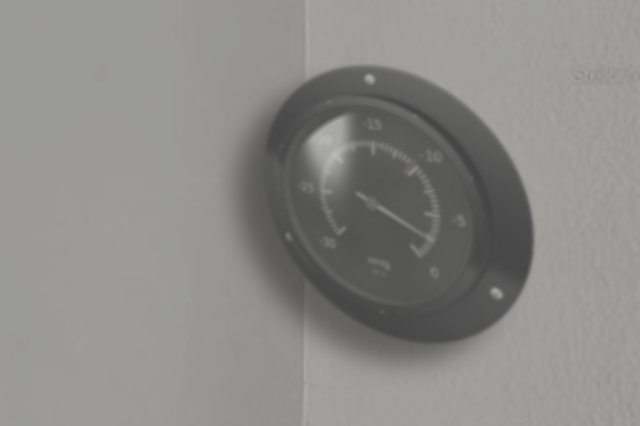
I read -2.5 inHg
